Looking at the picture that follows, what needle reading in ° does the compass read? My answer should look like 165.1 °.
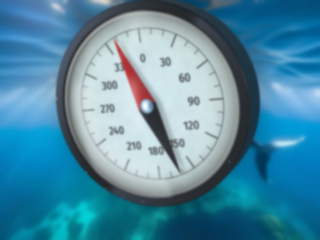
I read 340 °
